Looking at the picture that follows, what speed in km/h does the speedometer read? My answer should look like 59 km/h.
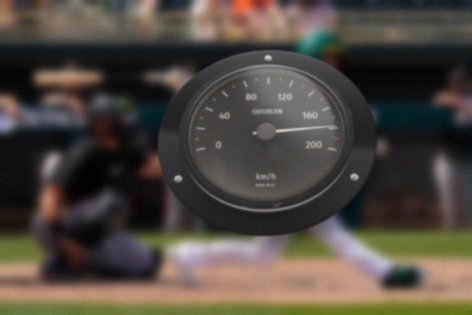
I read 180 km/h
